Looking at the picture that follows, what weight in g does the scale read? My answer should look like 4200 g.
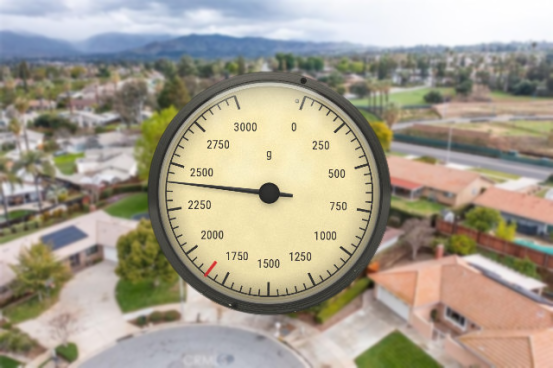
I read 2400 g
